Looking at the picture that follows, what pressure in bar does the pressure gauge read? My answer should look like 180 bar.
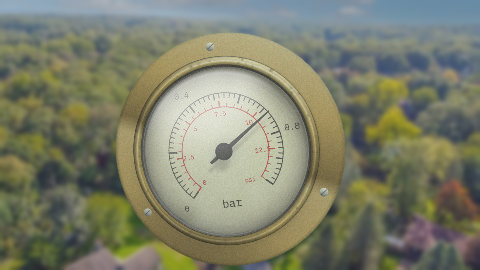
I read 0.72 bar
